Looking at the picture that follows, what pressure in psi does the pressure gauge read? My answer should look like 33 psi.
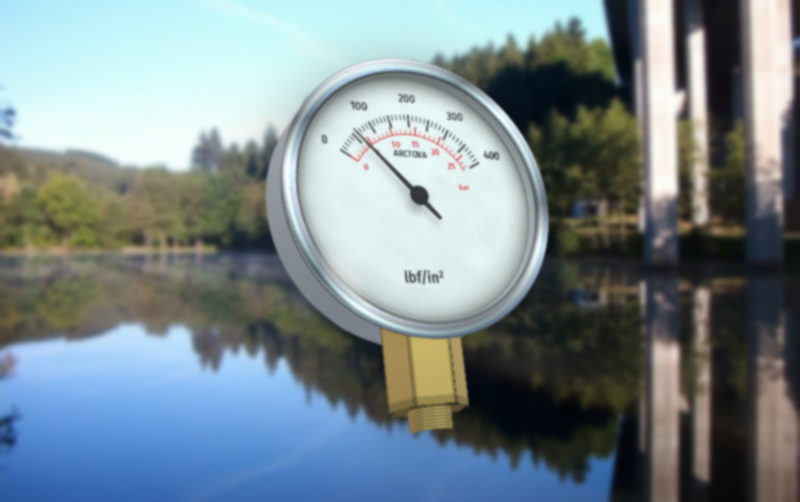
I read 50 psi
